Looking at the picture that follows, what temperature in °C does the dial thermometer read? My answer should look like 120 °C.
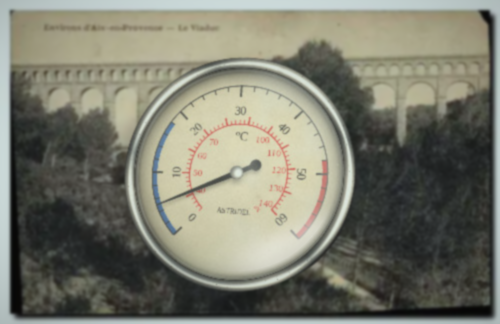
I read 5 °C
